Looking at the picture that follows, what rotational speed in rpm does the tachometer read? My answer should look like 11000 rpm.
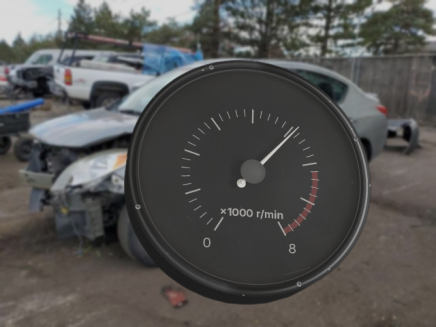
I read 5100 rpm
